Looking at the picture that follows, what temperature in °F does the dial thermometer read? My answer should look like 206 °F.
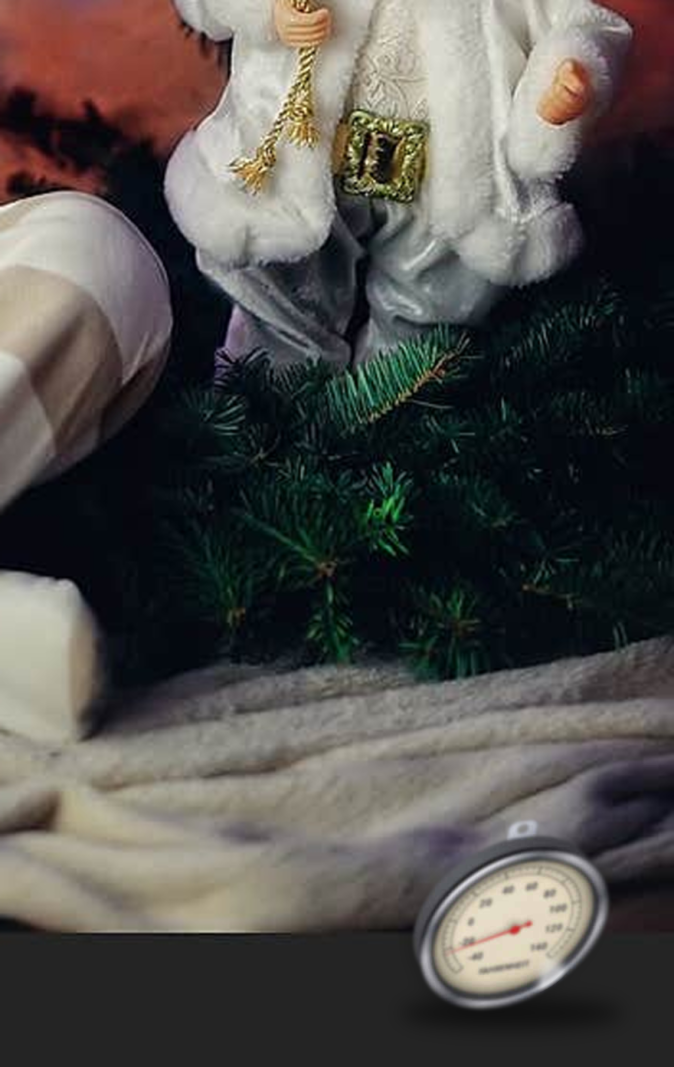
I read -20 °F
